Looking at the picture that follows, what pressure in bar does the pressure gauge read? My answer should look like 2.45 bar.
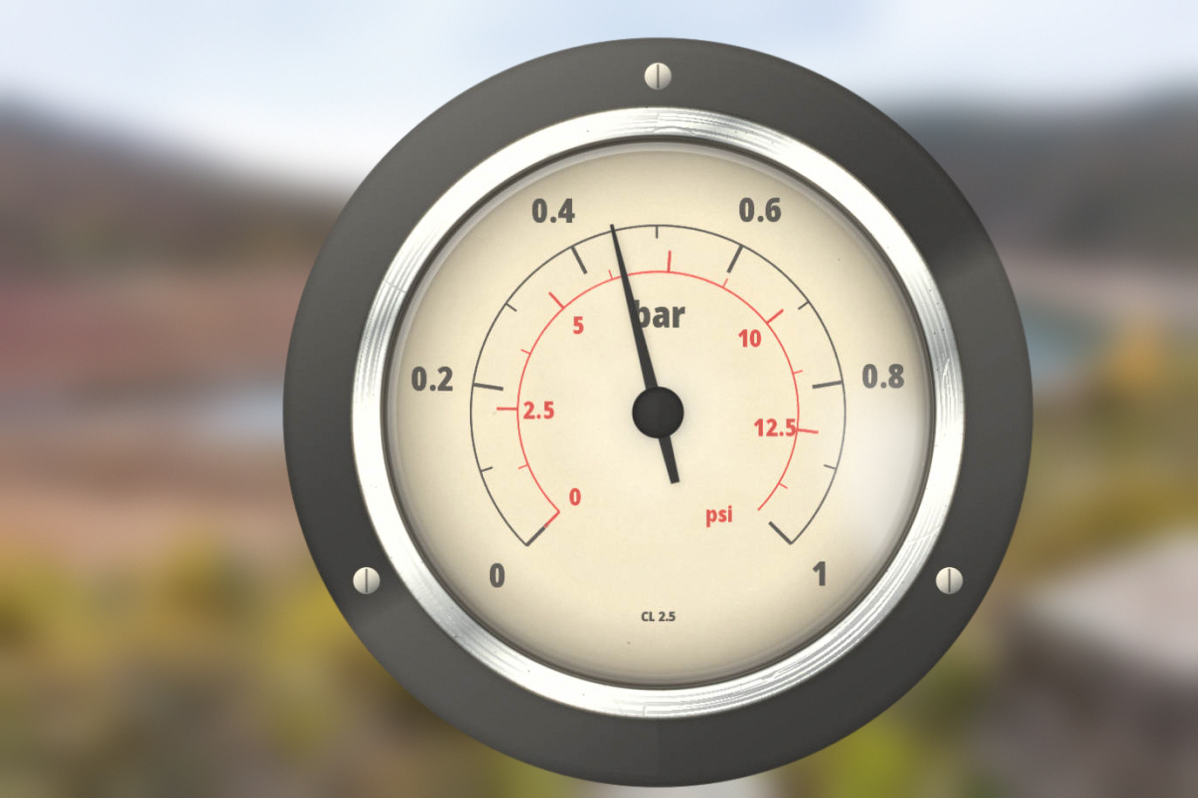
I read 0.45 bar
